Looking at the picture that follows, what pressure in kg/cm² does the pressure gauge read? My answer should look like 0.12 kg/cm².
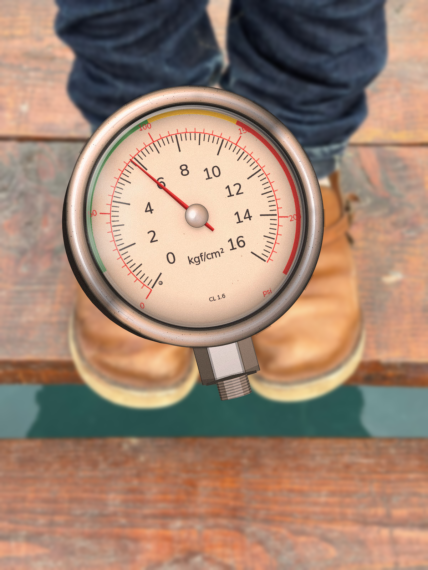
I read 5.8 kg/cm²
